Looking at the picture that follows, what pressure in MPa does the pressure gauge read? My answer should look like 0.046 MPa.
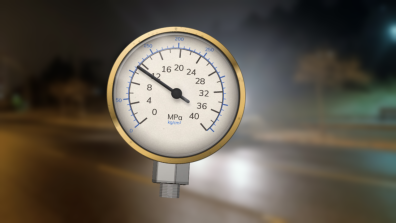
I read 11 MPa
